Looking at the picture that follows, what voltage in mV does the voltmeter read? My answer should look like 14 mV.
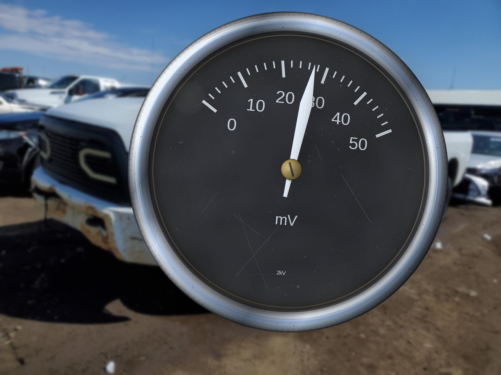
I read 27 mV
